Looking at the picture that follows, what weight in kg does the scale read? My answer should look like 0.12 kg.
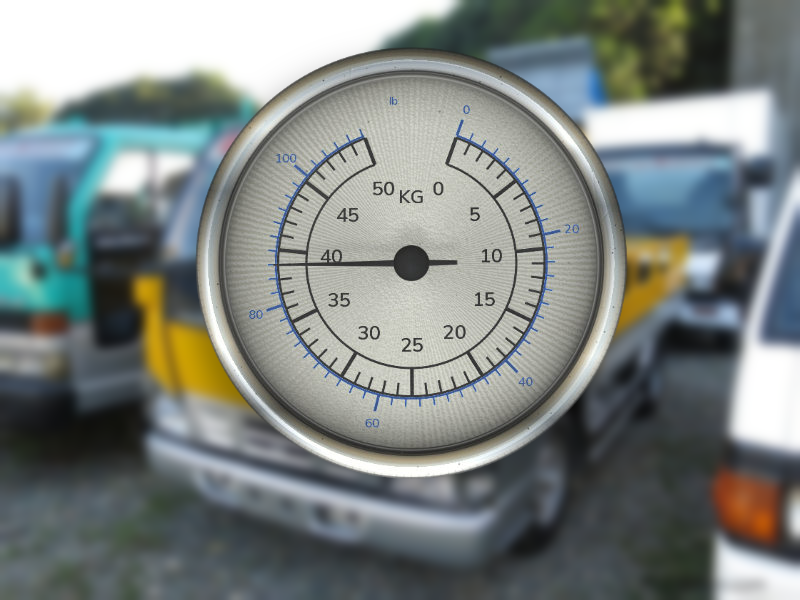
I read 39 kg
